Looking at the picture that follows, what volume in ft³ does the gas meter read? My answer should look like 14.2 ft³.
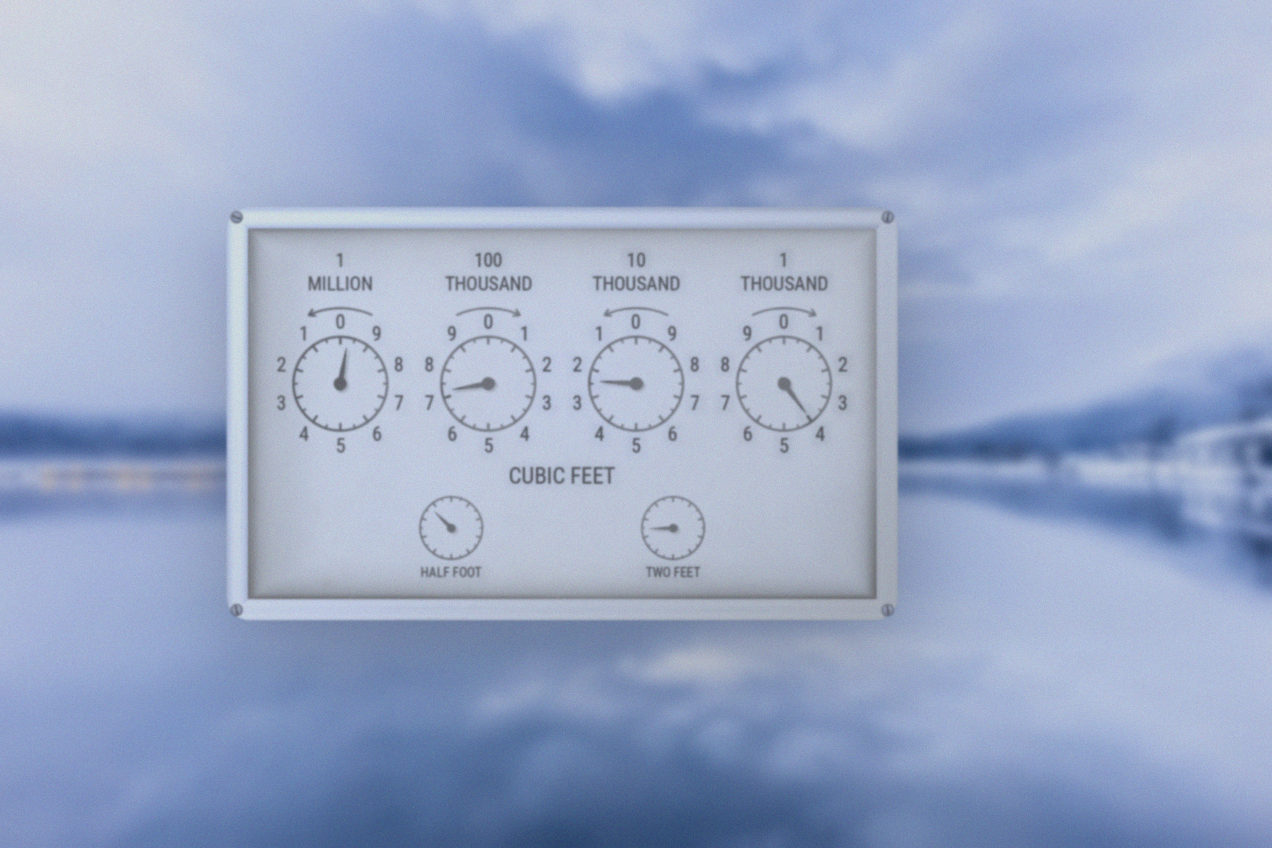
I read 972400 ft³
